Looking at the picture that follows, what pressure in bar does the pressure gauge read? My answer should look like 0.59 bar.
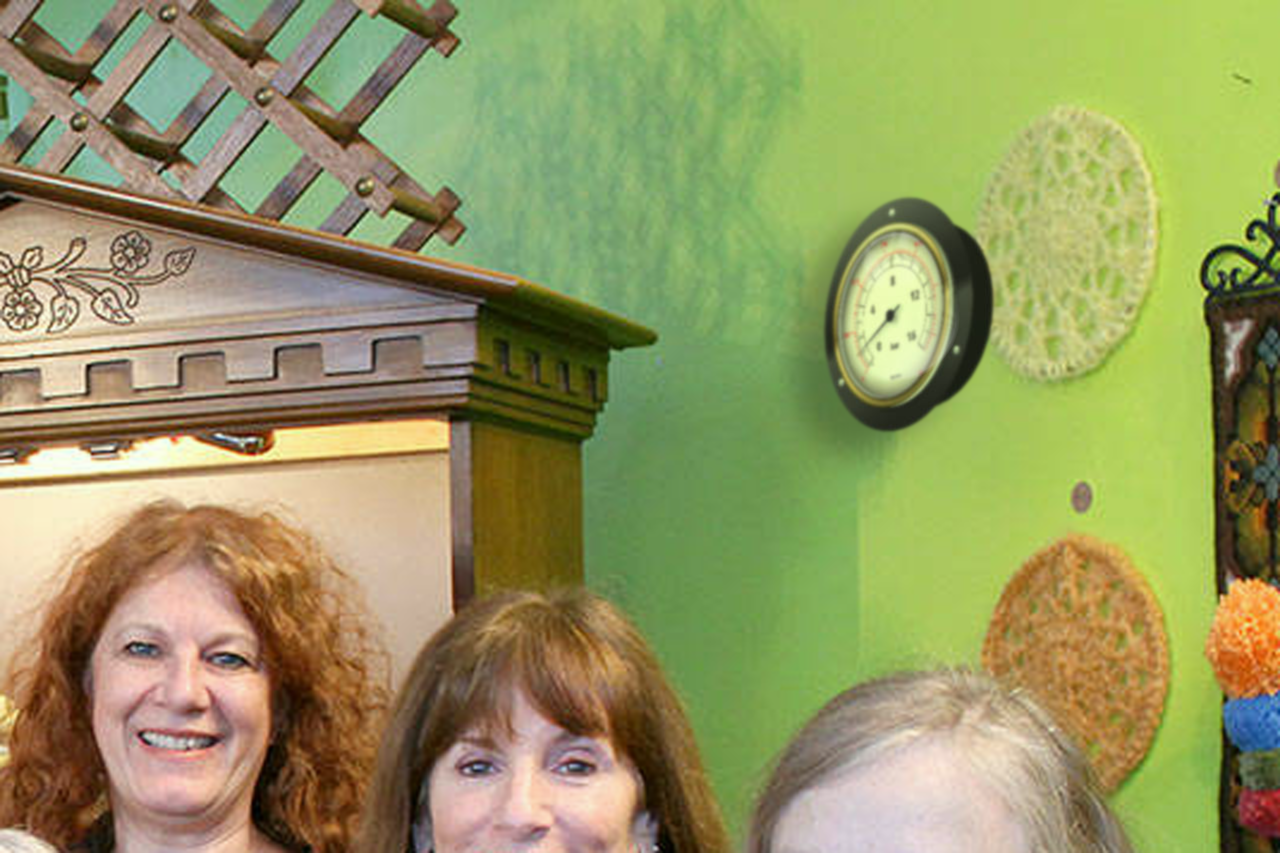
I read 1 bar
